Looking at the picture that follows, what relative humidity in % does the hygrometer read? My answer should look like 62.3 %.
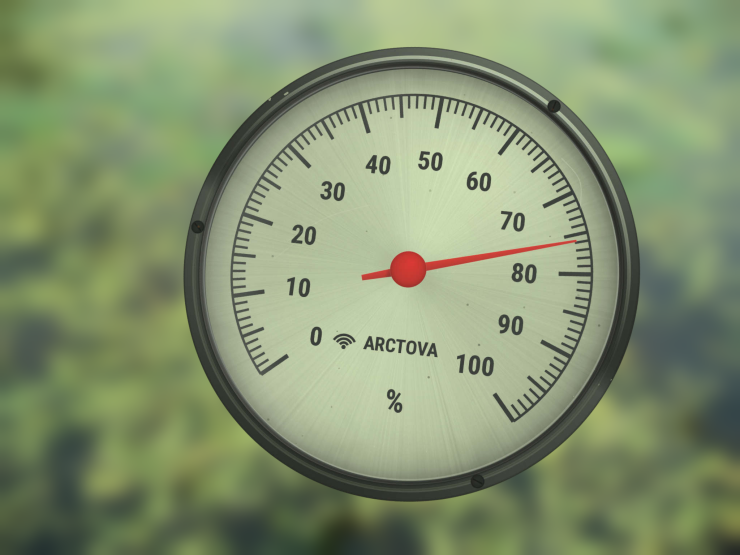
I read 76 %
